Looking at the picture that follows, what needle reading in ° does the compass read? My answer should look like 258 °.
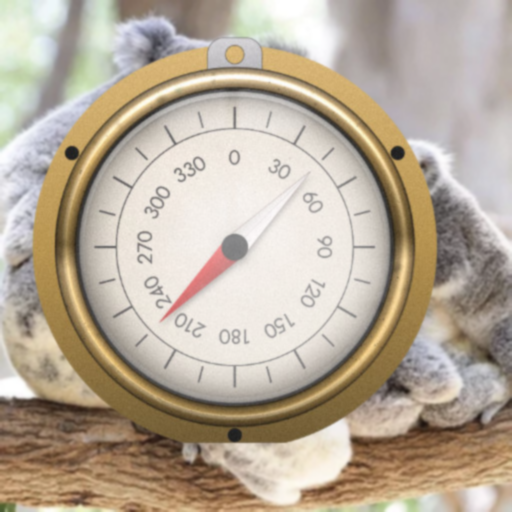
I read 225 °
